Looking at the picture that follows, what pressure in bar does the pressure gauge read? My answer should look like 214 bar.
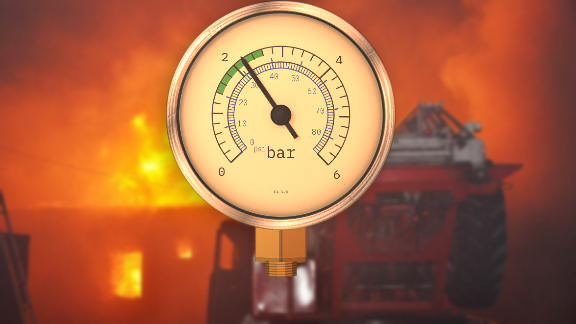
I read 2.2 bar
